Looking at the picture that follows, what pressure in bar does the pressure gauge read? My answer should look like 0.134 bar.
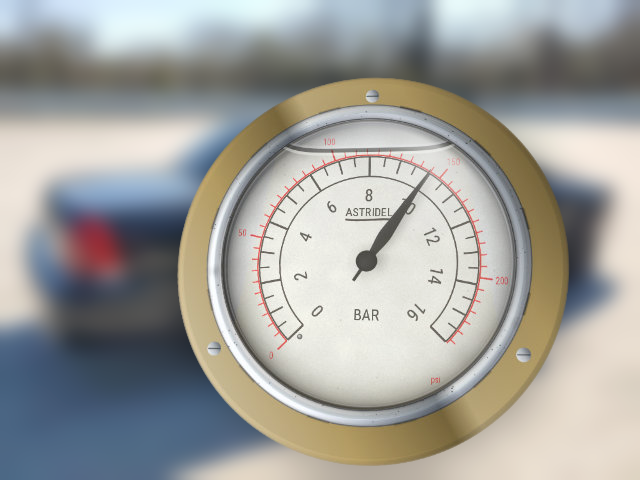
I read 10 bar
